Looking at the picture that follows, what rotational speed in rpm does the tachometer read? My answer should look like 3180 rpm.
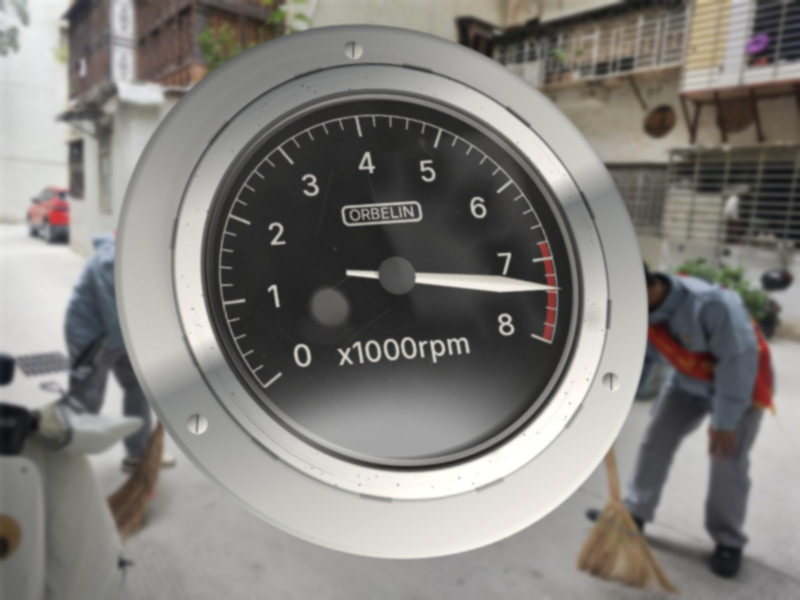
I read 7400 rpm
